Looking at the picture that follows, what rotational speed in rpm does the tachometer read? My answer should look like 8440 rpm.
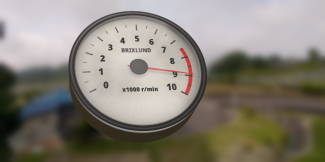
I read 9000 rpm
